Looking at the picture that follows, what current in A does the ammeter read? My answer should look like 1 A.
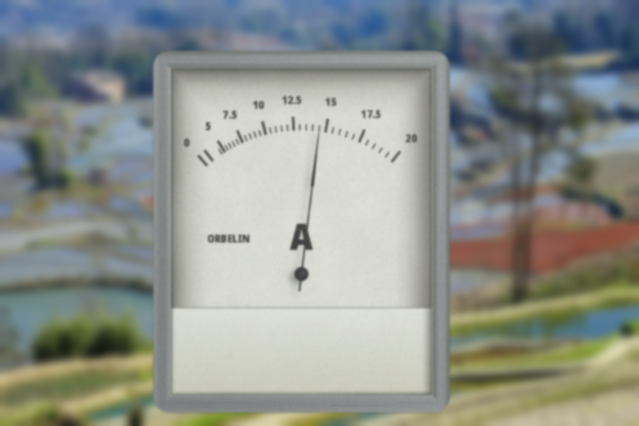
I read 14.5 A
